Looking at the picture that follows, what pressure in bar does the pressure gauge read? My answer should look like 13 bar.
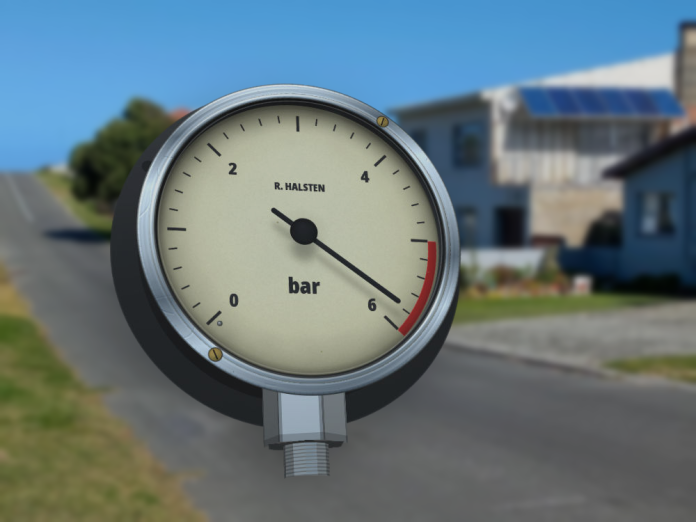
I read 5.8 bar
